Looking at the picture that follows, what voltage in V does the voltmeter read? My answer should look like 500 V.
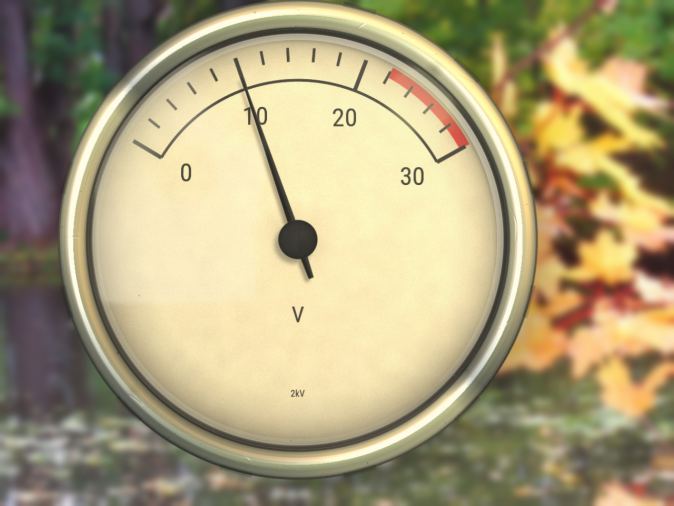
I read 10 V
